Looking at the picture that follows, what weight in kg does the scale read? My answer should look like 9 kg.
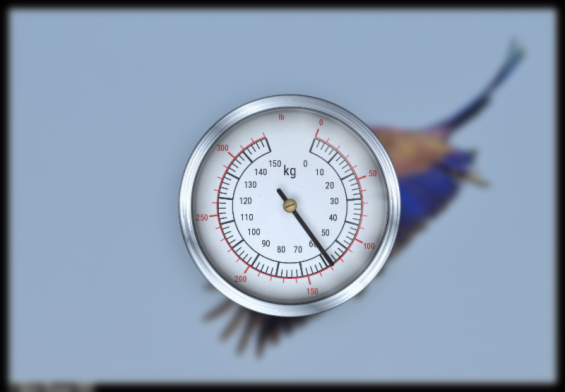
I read 58 kg
